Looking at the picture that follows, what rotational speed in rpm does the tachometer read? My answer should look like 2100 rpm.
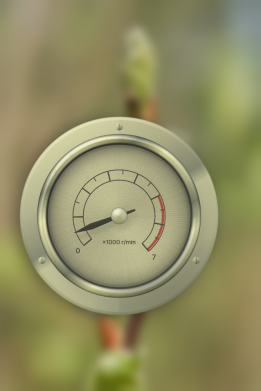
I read 500 rpm
